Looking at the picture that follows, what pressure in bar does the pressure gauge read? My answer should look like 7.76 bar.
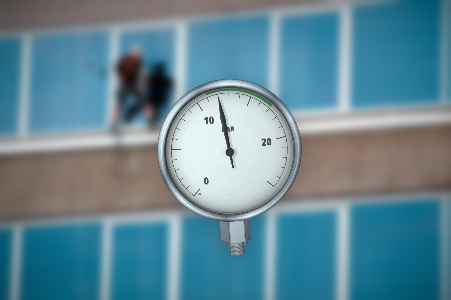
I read 12 bar
